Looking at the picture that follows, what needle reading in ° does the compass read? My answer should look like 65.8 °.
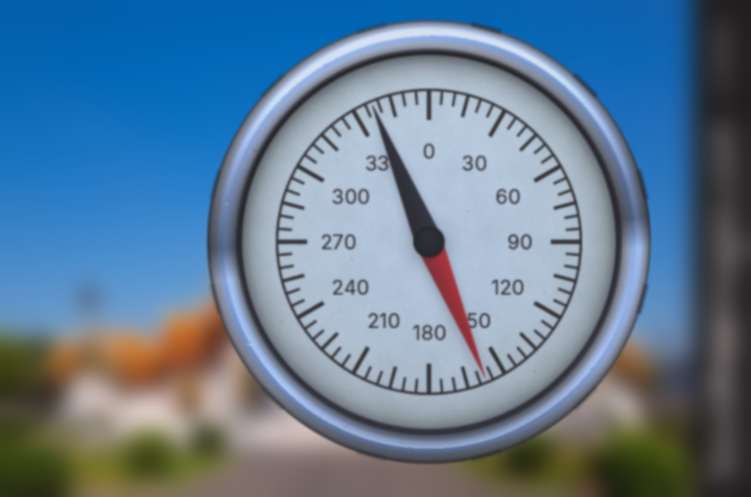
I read 157.5 °
